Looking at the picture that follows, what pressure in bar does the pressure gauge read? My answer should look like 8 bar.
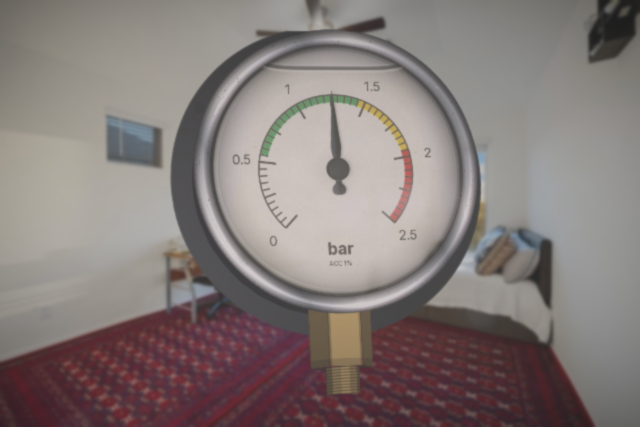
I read 1.25 bar
